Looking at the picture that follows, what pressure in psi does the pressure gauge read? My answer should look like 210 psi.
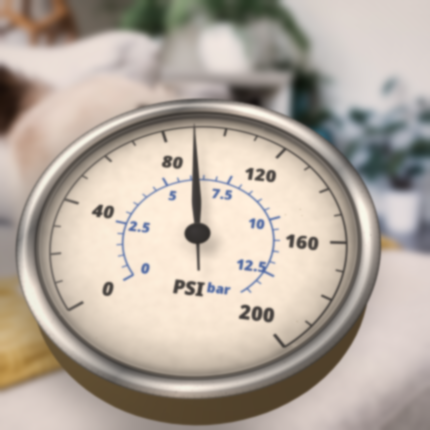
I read 90 psi
